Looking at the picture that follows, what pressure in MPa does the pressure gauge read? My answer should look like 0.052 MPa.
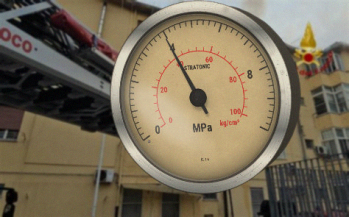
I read 4 MPa
